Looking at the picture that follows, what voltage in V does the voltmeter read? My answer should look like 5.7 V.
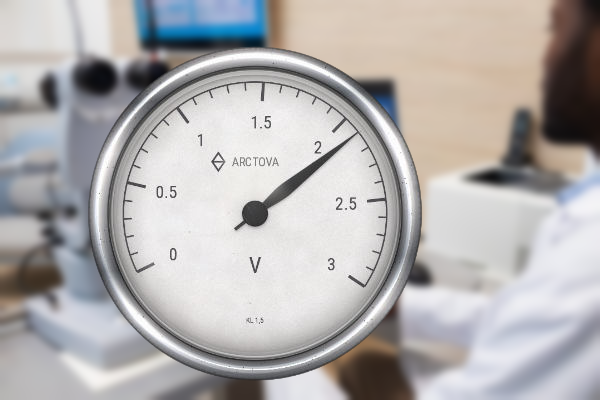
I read 2.1 V
